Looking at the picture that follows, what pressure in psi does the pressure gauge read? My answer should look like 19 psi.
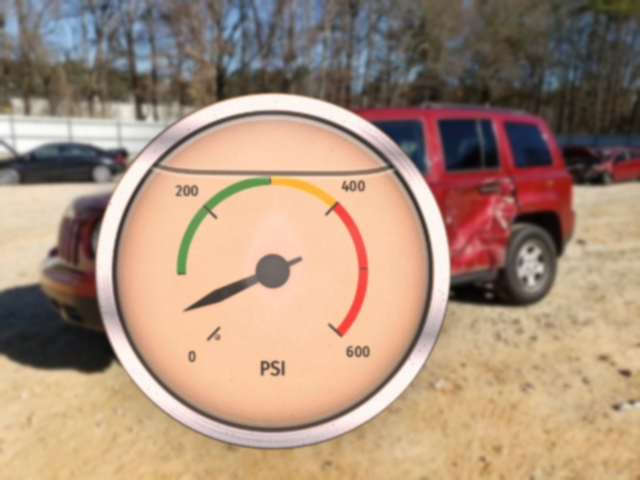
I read 50 psi
